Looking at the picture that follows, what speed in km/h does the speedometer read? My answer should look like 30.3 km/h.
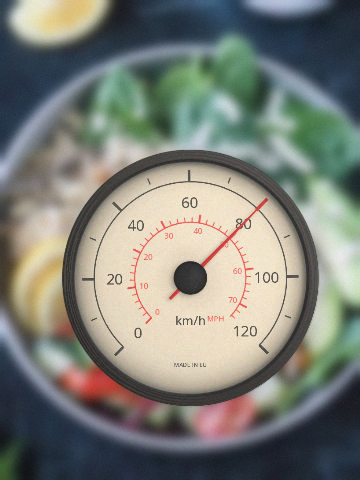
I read 80 km/h
